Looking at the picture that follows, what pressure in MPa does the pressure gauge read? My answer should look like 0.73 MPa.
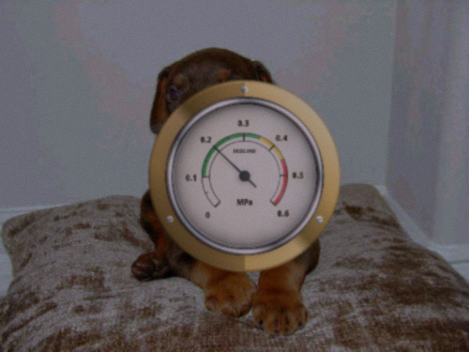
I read 0.2 MPa
